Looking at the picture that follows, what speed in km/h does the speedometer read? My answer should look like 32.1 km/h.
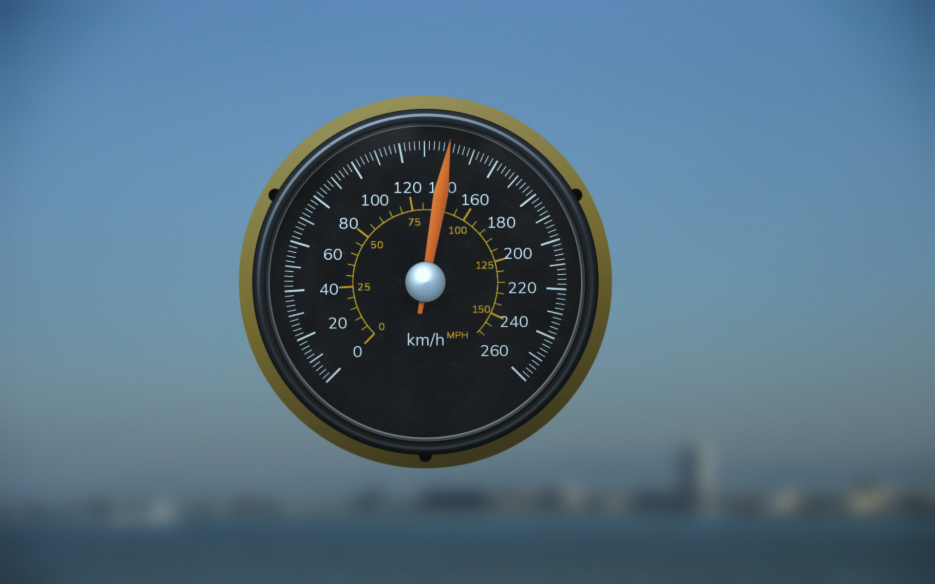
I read 140 km/h
